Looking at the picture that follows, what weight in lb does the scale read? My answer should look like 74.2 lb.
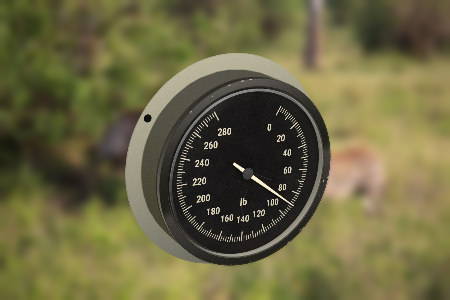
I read 90 lb
